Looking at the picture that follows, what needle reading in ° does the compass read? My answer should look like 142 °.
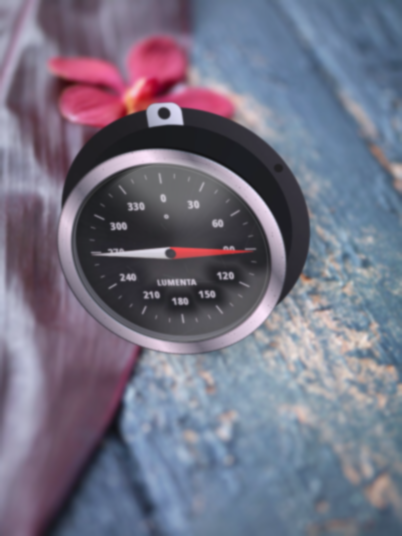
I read 90 °
